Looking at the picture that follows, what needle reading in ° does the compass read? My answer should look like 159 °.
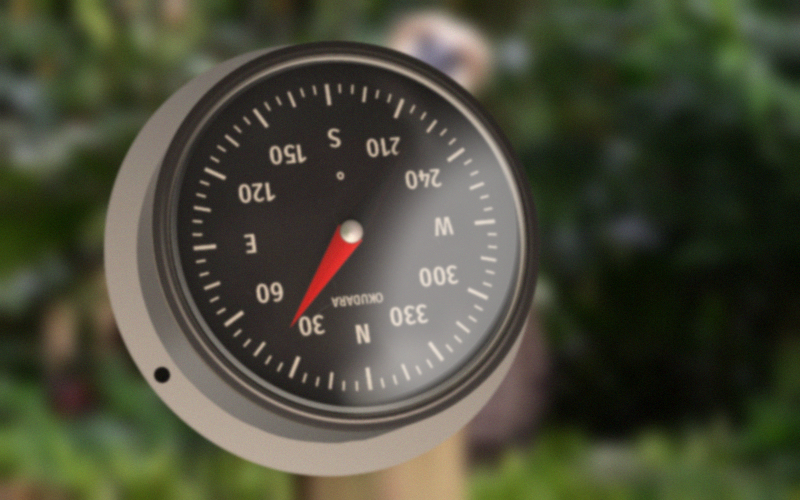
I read 40 °
